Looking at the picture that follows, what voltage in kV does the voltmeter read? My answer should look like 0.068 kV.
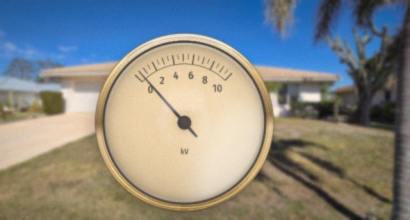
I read 0.5 kV
